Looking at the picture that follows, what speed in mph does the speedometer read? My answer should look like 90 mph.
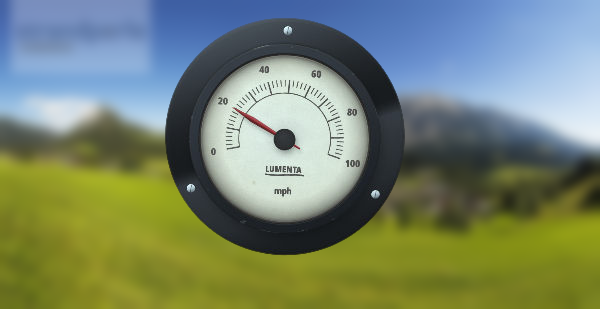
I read 20 mph
